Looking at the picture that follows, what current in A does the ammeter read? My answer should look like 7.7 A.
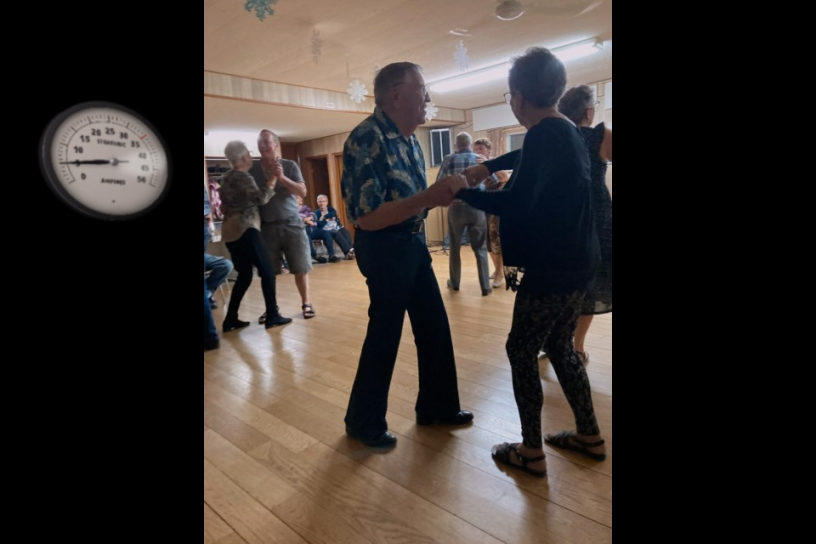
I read 5 A
